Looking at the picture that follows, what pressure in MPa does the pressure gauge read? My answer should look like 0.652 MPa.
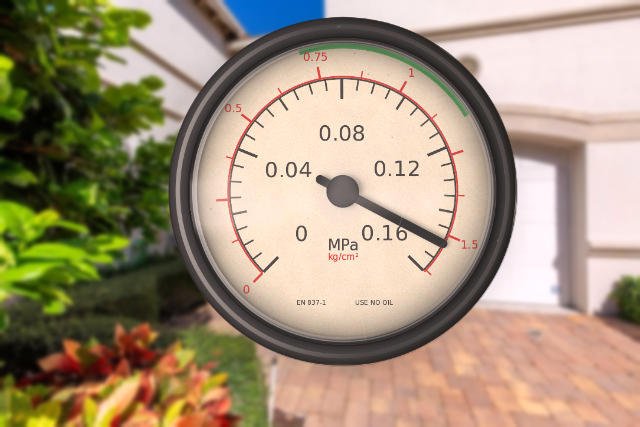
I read 0.15 MPa
